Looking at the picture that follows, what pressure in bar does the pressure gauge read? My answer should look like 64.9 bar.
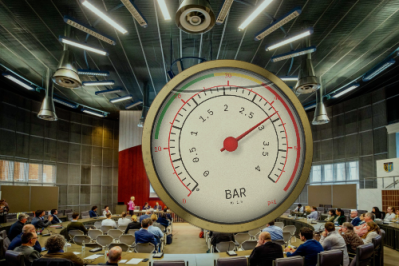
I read 2.9 bar
